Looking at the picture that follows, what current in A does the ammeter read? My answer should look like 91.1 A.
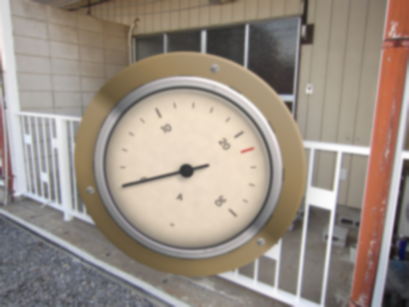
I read 0 A
